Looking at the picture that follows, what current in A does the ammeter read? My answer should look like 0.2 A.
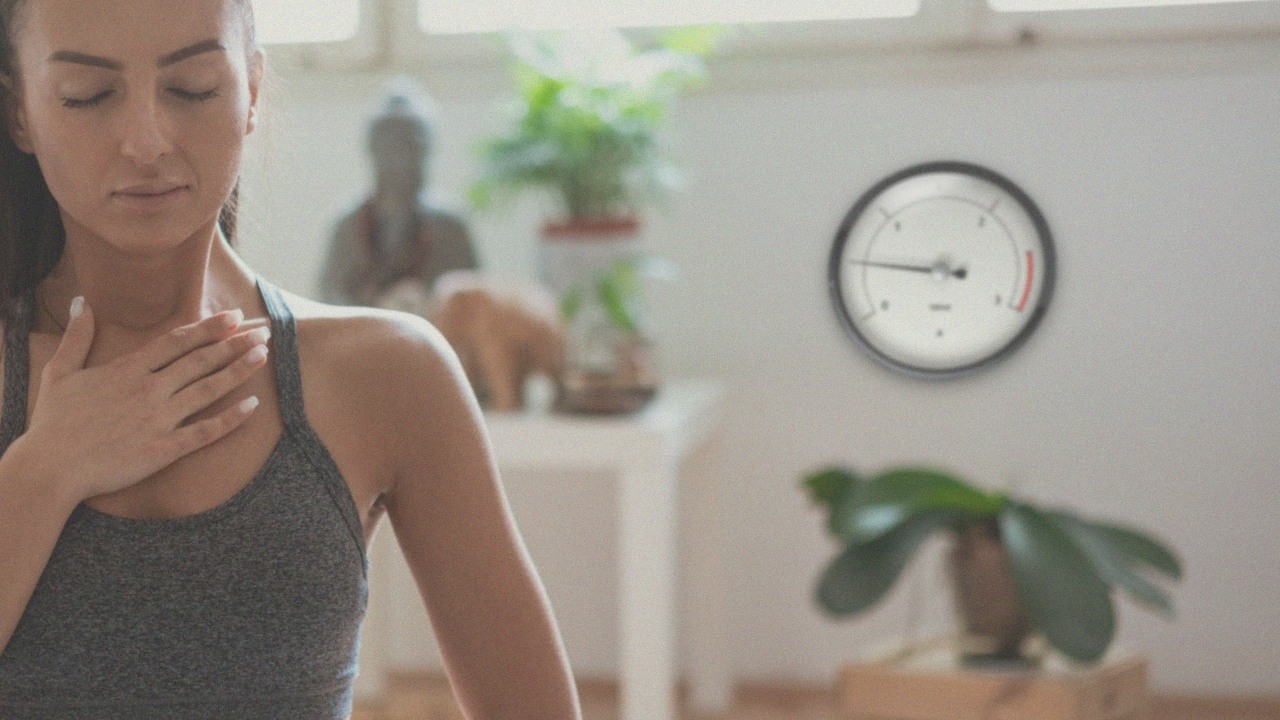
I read 0.5 A
